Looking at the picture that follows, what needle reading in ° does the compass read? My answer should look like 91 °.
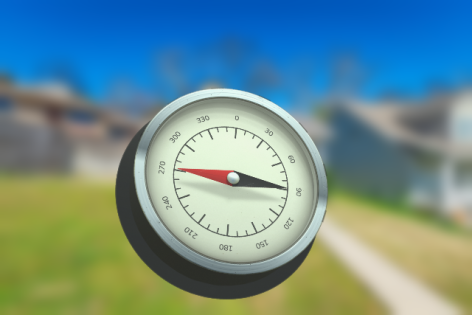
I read 270 °
